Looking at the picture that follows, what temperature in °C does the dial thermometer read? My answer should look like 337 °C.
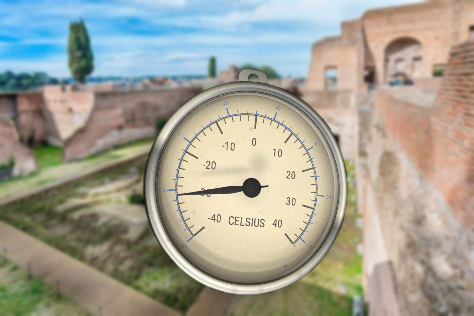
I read -30 °C
